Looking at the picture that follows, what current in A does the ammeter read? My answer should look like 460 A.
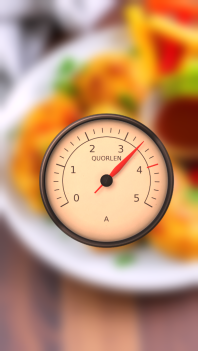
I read 3.4 A
